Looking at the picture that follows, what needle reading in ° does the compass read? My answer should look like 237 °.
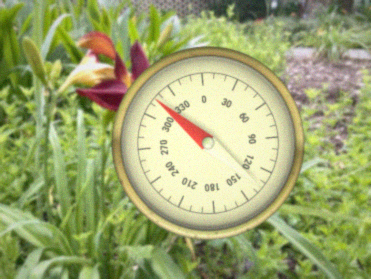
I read 315 °
